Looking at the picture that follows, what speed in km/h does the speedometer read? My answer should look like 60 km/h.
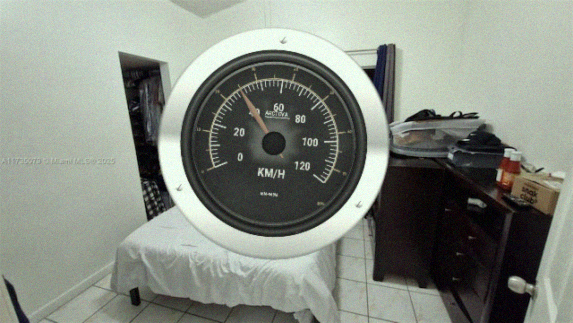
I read 40 km/h
